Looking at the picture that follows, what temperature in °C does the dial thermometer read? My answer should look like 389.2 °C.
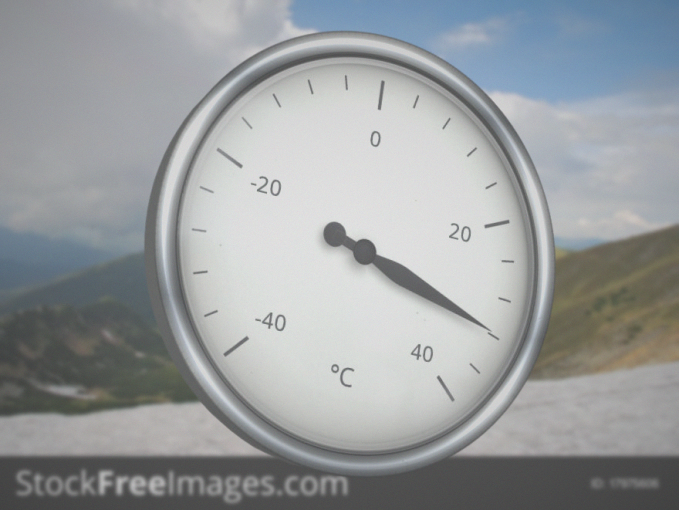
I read 32 °C
